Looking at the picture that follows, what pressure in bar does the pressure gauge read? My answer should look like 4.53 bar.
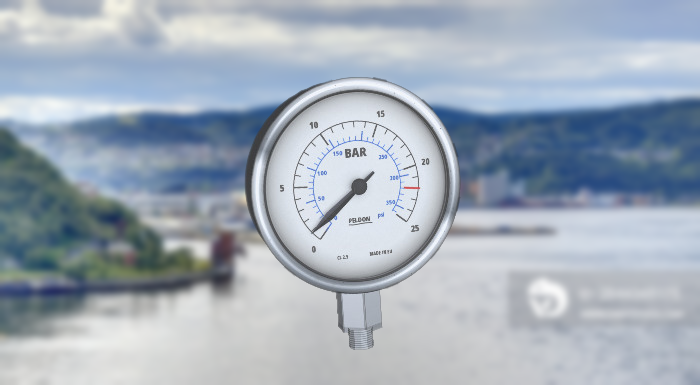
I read 1 bar
